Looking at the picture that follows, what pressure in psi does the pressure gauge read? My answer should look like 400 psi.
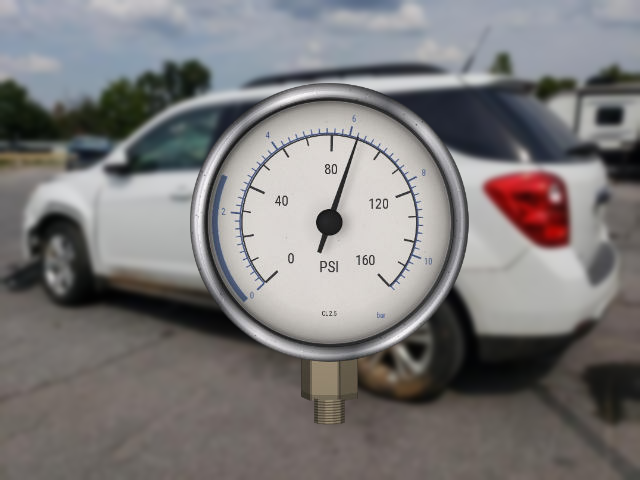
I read 90 psi
